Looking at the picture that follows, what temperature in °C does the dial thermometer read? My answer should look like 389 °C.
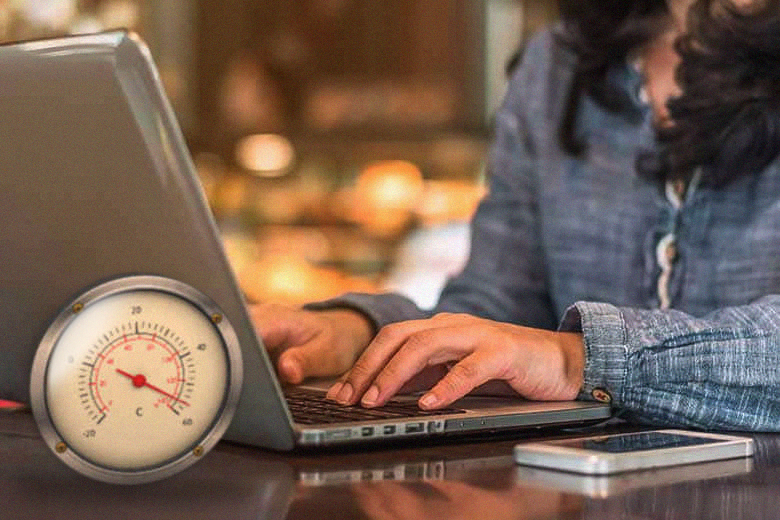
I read 56 °C
